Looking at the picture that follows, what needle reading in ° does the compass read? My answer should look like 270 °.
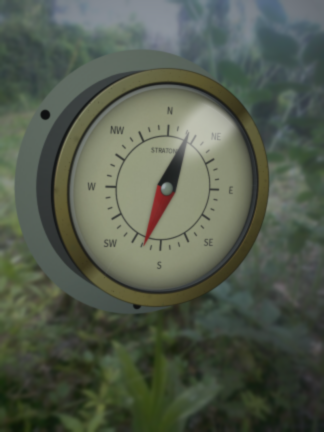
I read 200 °
